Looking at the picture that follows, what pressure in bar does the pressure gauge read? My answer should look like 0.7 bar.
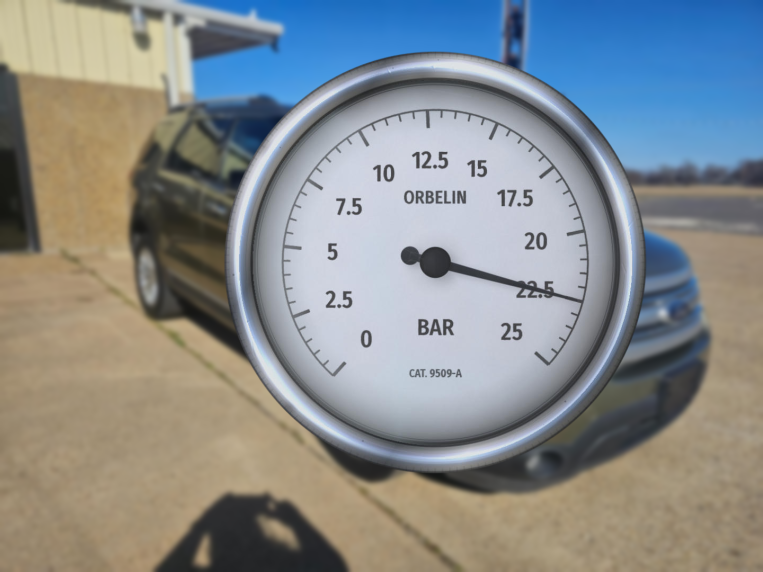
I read 22.5 bar
